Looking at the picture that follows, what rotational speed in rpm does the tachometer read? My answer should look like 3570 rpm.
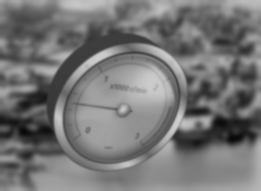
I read 500 rpm
